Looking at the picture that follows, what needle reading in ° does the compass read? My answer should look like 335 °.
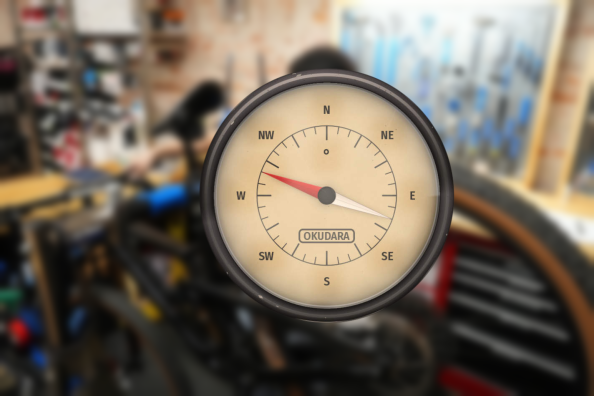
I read 290 °
